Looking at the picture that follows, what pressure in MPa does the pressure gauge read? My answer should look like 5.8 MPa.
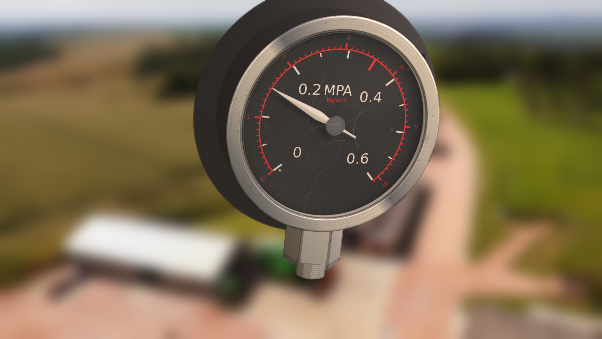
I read 0.15 MPa
